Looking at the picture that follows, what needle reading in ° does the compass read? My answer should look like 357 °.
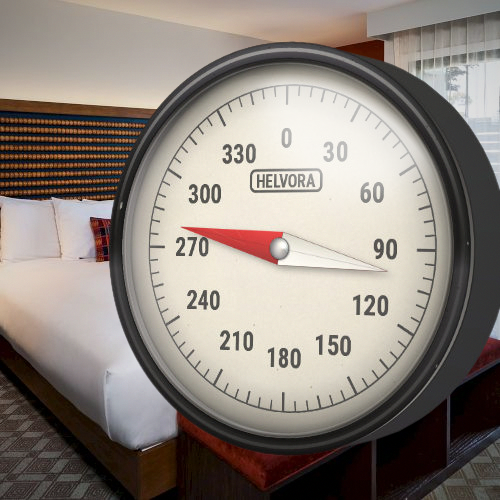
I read 280 °
